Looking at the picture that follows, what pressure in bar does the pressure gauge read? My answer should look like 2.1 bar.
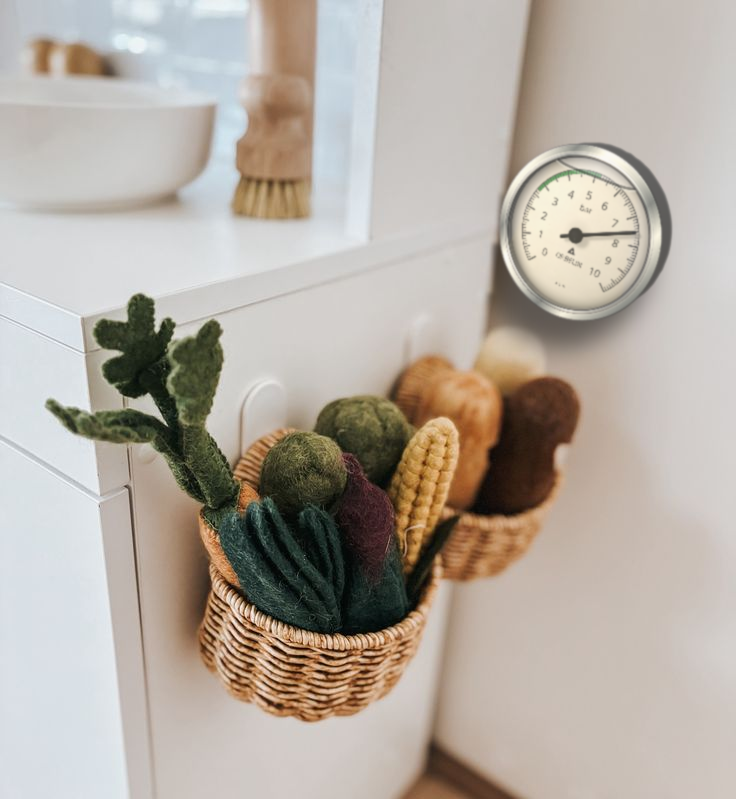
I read 7.5 bar
